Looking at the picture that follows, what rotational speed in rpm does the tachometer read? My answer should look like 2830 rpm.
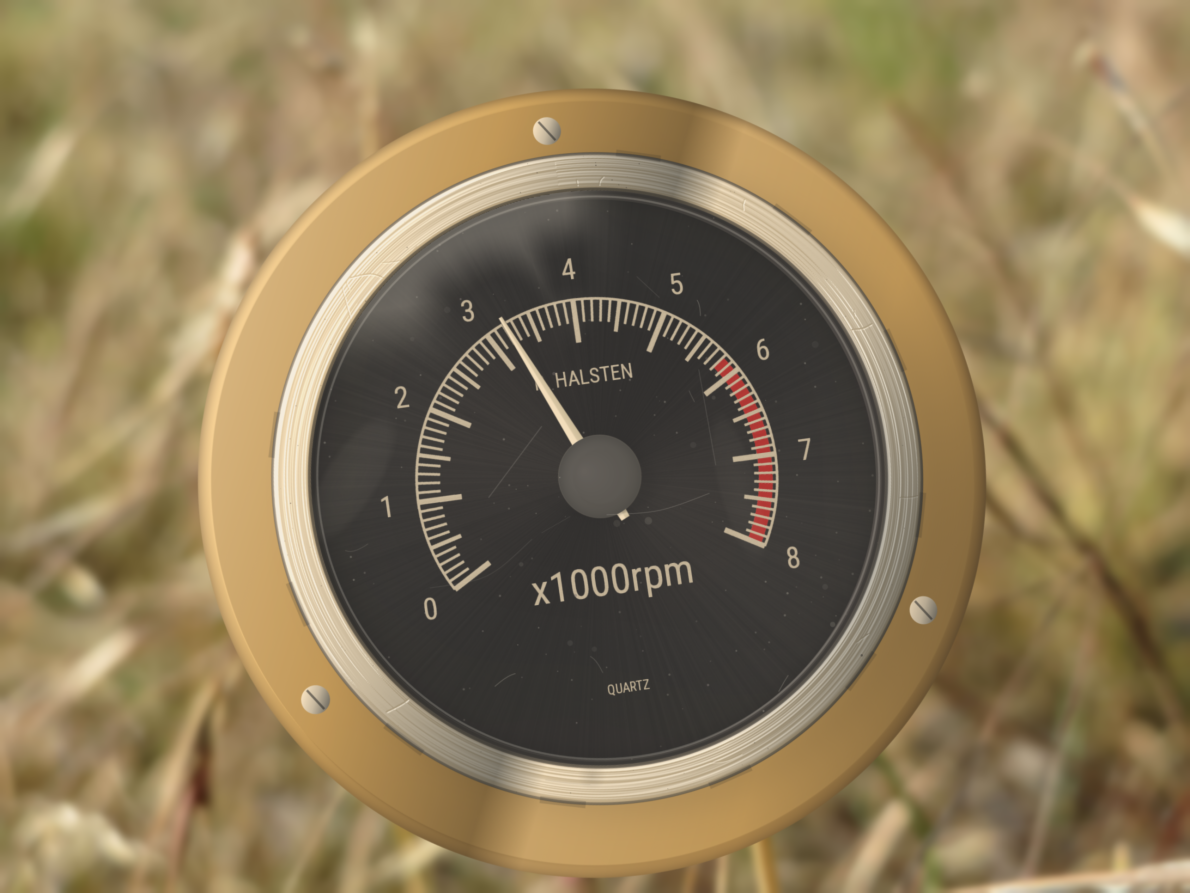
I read 3200 rpm
